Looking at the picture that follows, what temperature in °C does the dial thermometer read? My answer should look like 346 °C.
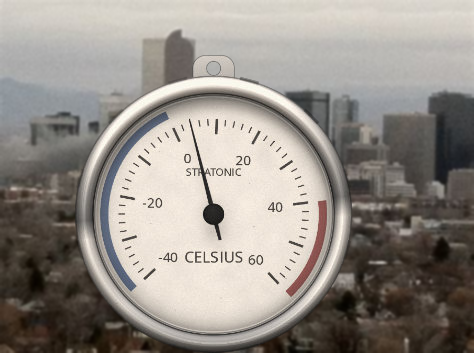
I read 4 °C
